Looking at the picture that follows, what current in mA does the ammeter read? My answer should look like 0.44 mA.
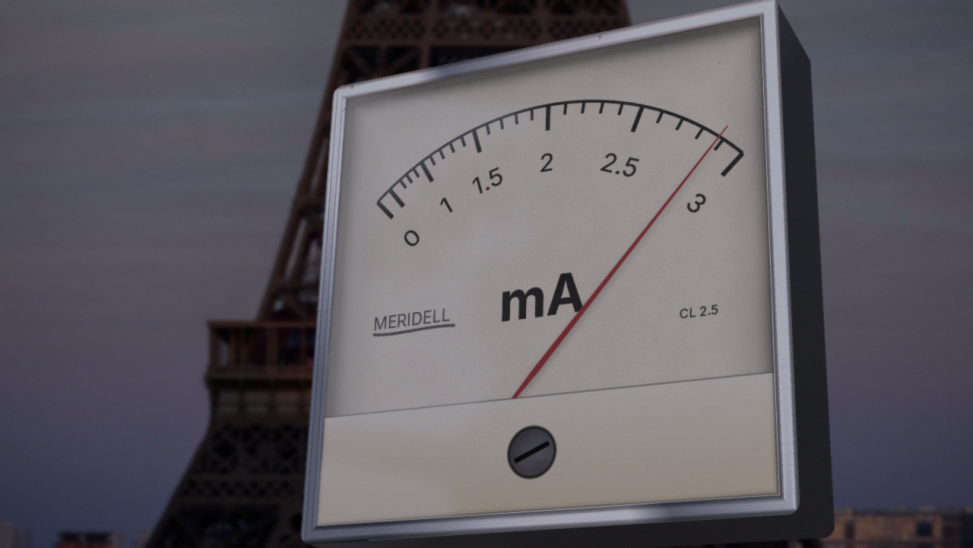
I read 2.9 mA
